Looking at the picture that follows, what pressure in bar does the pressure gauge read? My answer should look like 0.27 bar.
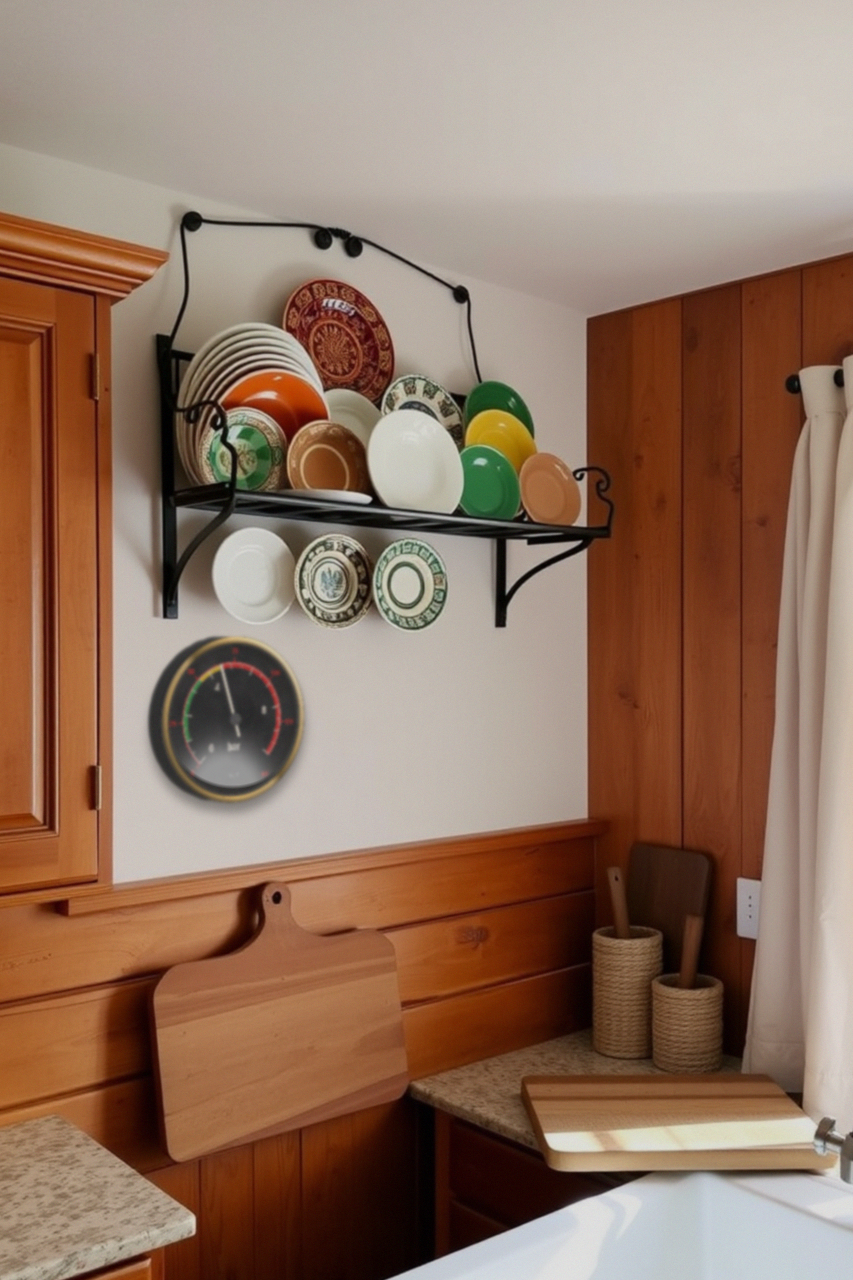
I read 4.5 bar
